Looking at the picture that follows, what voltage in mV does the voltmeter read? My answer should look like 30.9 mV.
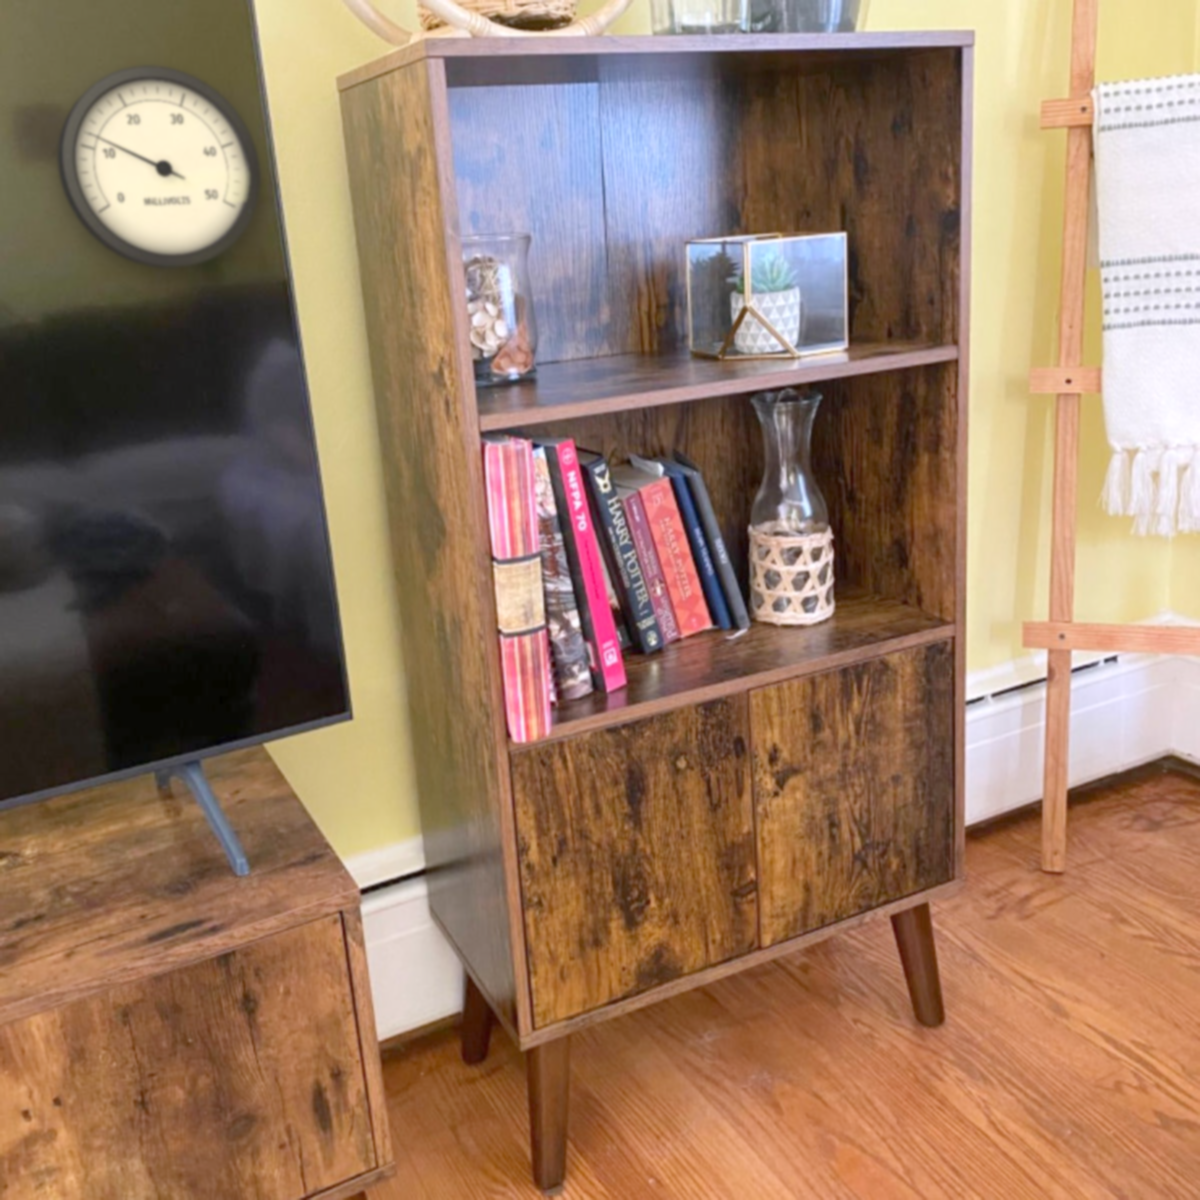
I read 12 mV
